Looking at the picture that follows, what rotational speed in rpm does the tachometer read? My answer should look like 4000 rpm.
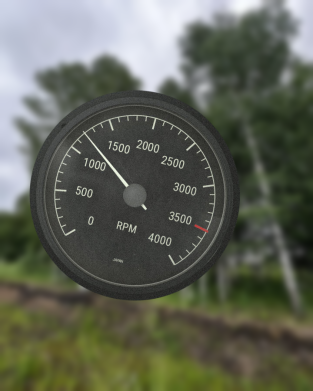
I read 1200 rpm
